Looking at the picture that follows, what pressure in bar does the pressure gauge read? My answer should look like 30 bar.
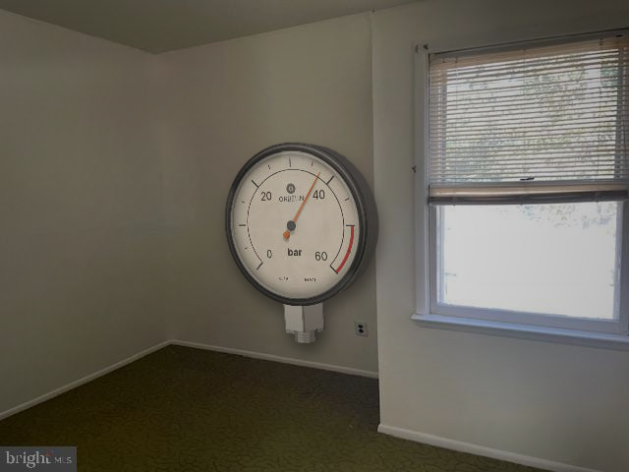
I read 37.5 bar
